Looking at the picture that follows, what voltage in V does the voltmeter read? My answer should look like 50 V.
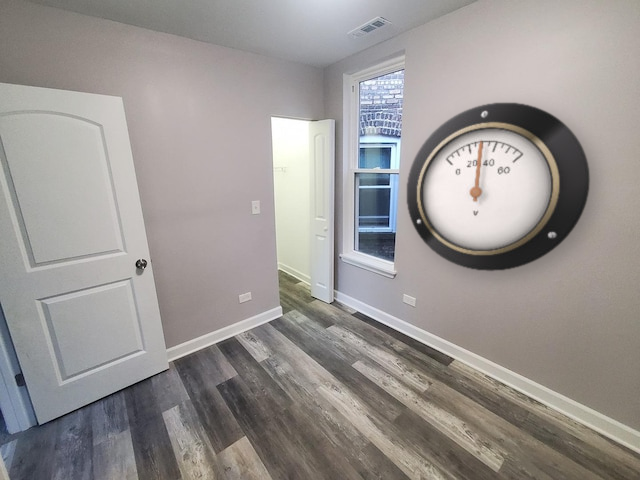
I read 30 V
